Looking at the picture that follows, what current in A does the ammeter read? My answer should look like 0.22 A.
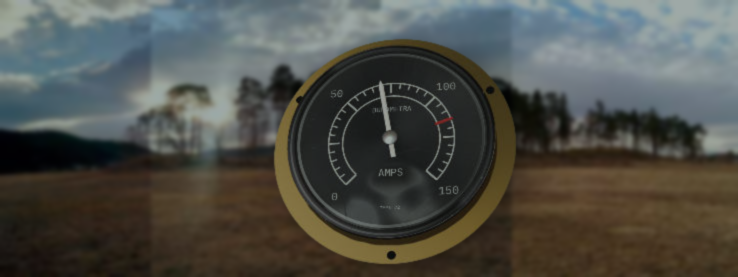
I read 70 A
